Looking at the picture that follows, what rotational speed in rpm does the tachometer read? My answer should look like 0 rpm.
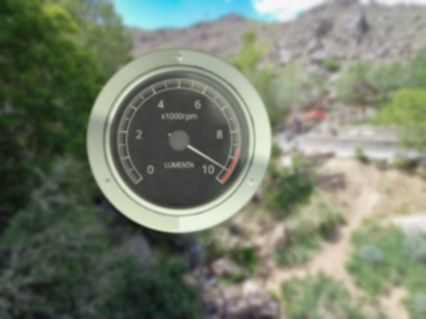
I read 9500 rpm
